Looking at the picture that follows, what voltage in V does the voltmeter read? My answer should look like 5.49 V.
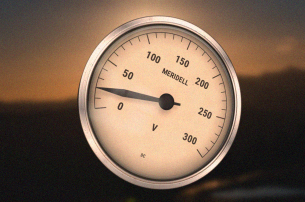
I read 20 V
